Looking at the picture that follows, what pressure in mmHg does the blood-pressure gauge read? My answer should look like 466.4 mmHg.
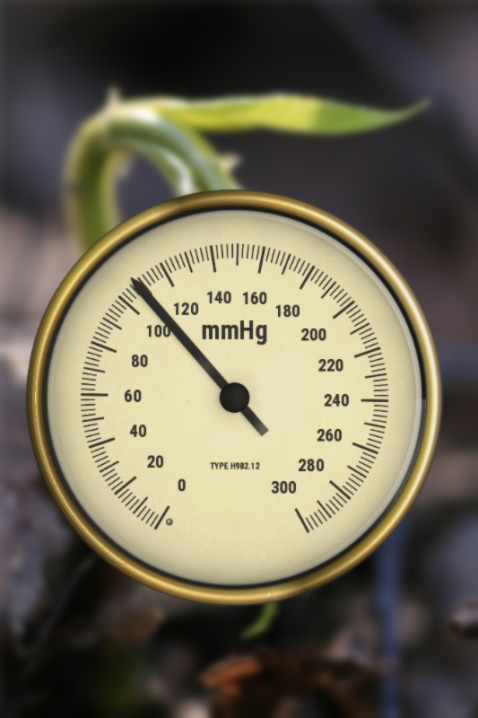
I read 108 mmHg
